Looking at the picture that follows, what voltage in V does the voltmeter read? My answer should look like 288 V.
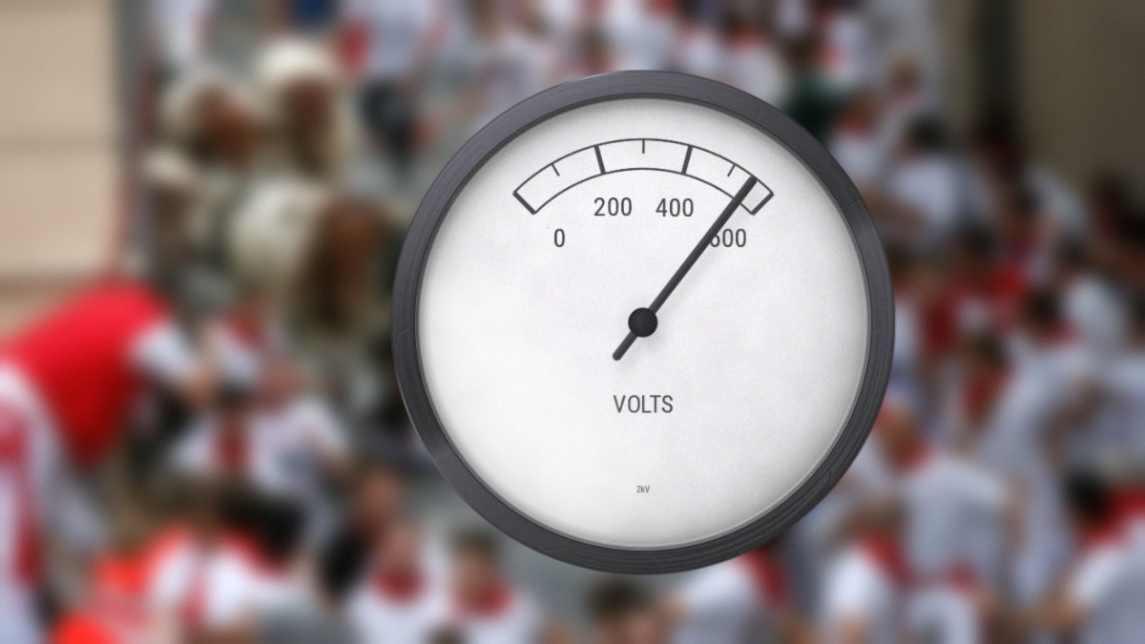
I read 550 V
